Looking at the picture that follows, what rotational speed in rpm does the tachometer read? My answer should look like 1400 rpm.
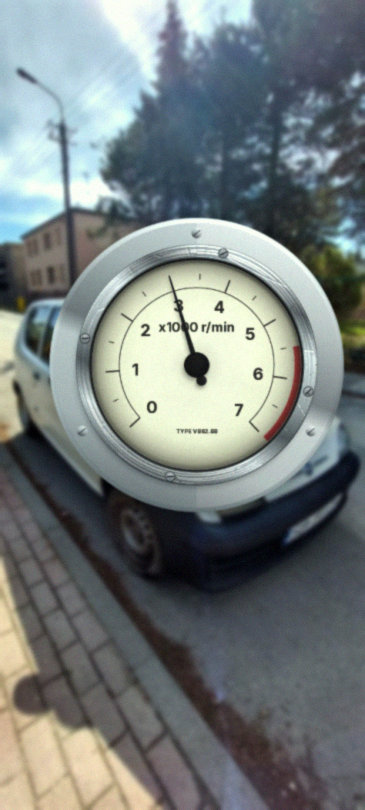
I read 3000 rpm
